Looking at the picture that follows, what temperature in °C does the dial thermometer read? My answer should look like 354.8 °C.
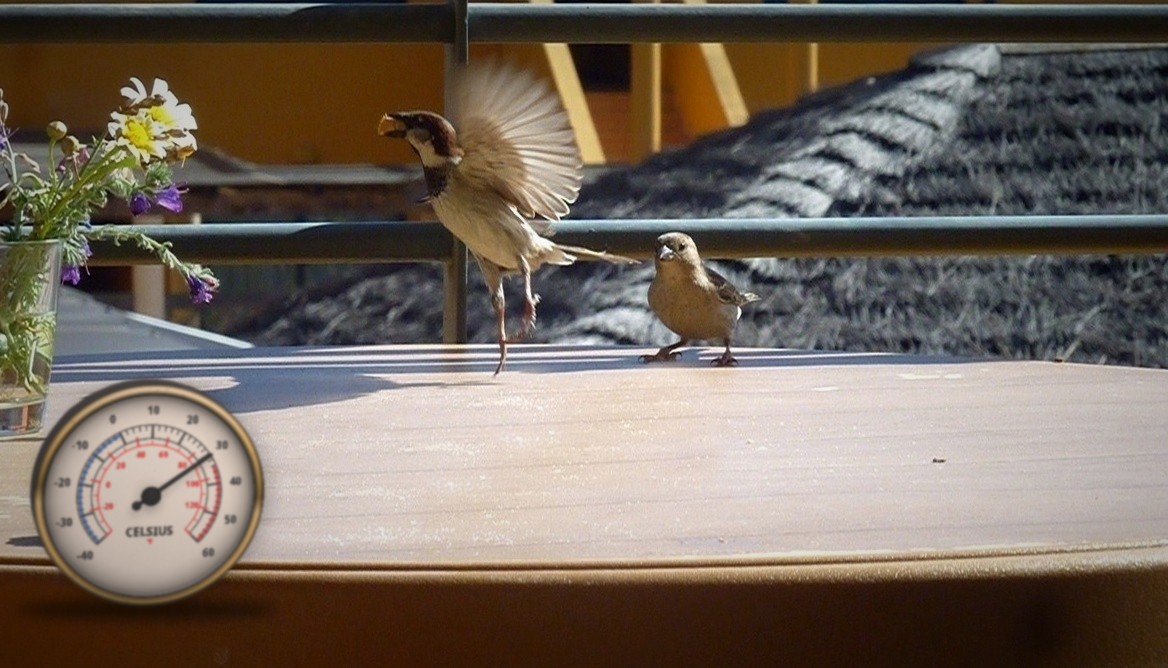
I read 30 °C
